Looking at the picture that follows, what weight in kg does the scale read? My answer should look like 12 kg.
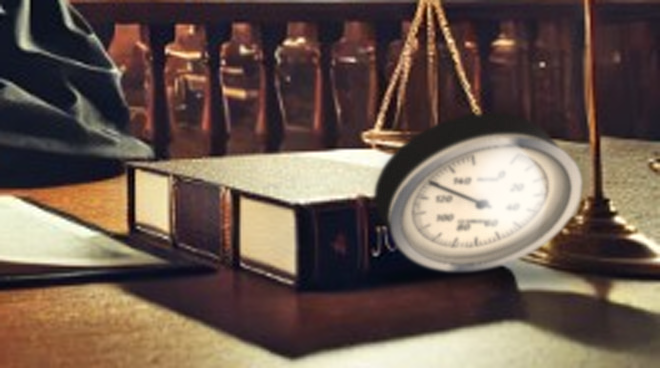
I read 130 kg
